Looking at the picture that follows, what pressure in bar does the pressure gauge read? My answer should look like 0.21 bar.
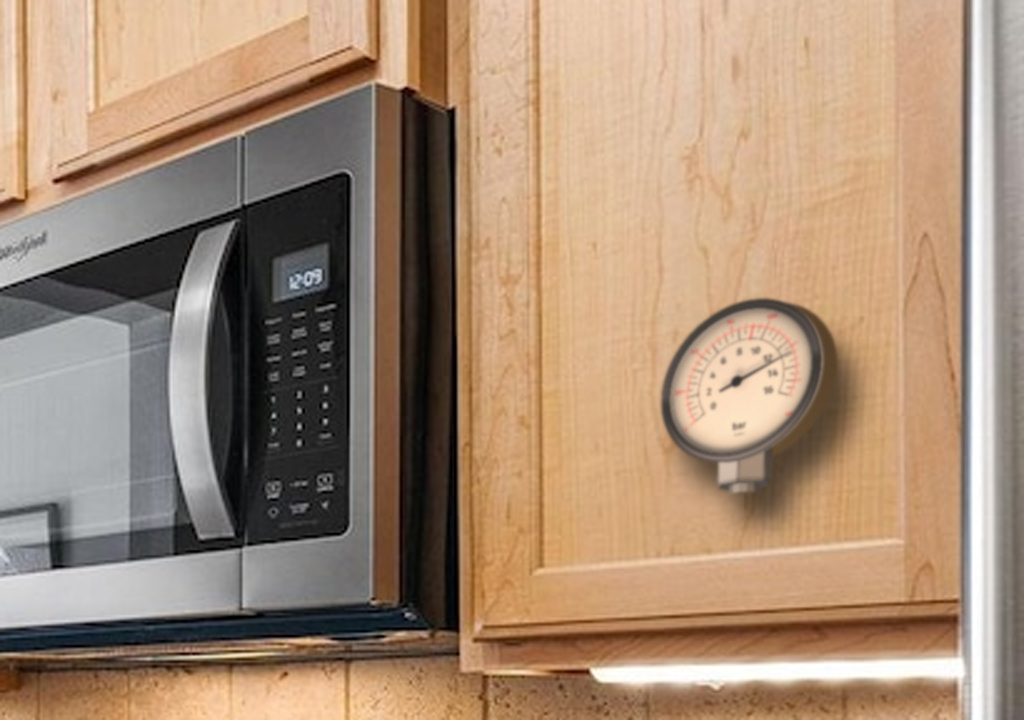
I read 13 bar
